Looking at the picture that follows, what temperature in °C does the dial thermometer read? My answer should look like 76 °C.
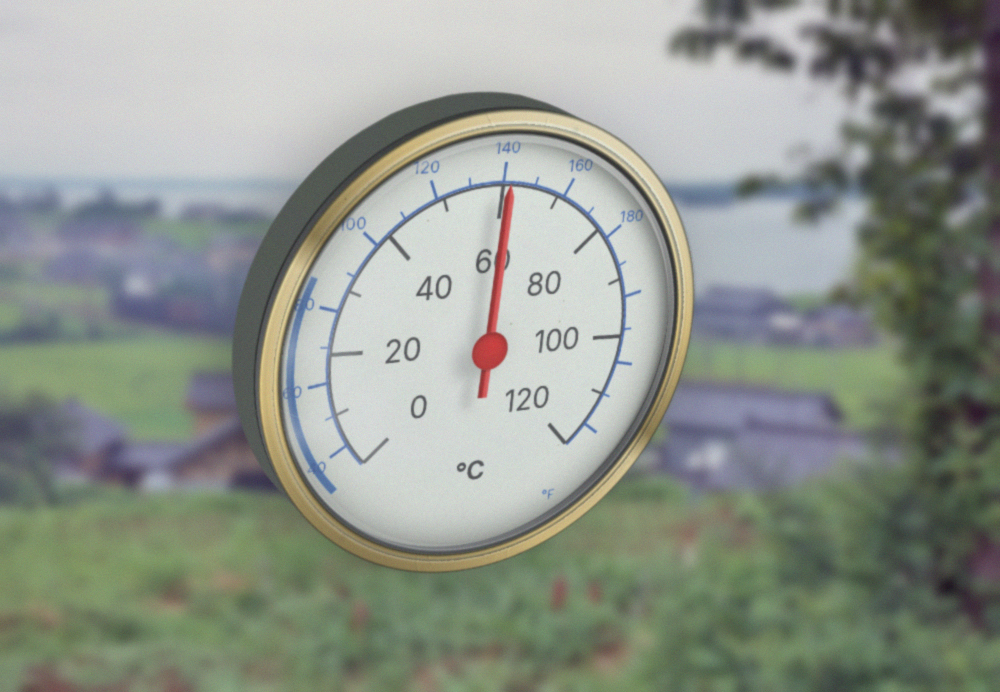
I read 60 °C
